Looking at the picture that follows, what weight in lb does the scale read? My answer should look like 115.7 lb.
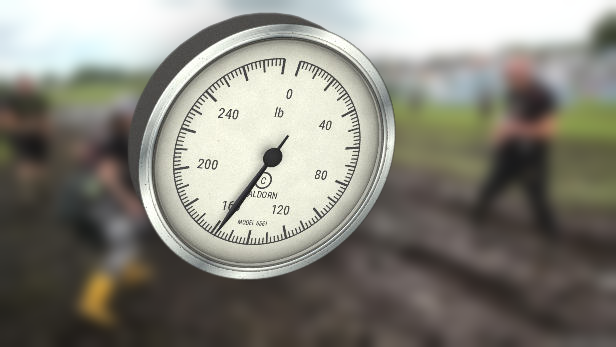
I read 160 lb
